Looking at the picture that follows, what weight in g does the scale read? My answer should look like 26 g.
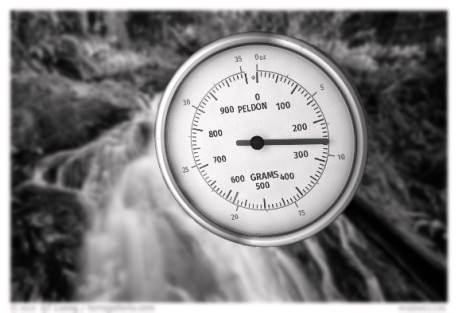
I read 250 g
